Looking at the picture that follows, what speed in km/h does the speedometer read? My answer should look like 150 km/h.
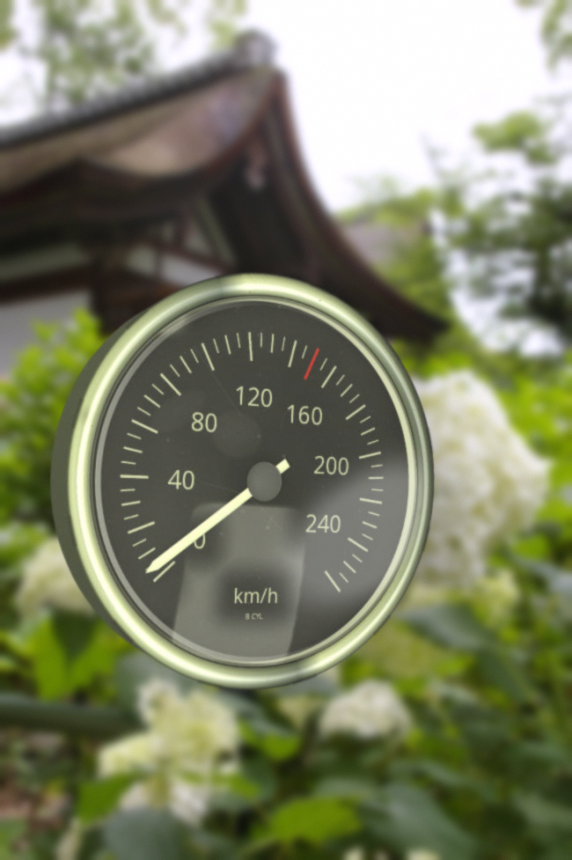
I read 5 km/h
